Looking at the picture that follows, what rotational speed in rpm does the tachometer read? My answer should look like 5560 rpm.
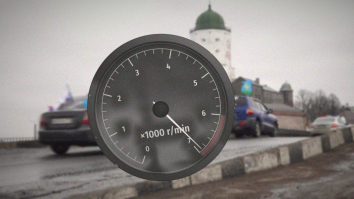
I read 6900 rpm
